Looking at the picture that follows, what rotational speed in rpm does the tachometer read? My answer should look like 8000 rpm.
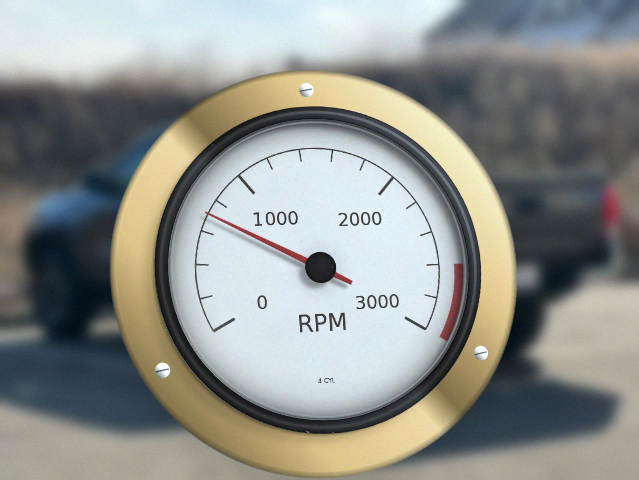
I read 700 rpm
